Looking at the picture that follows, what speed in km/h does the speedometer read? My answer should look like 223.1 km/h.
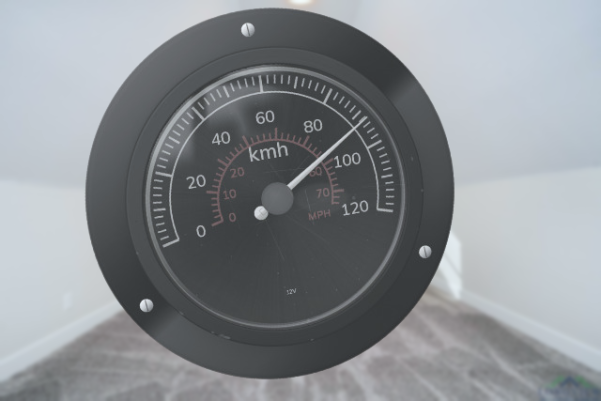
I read 92 km/h
